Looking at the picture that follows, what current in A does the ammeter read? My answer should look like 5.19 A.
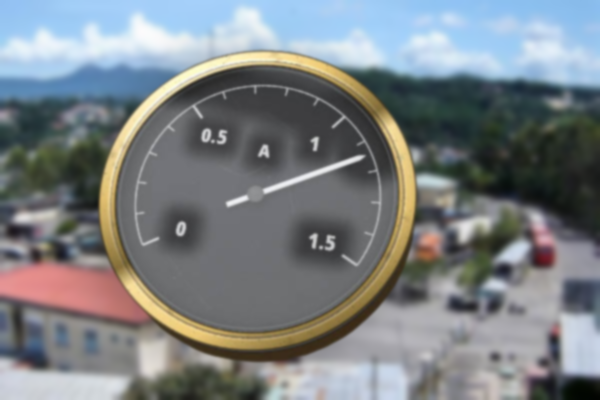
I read 1.15 A
